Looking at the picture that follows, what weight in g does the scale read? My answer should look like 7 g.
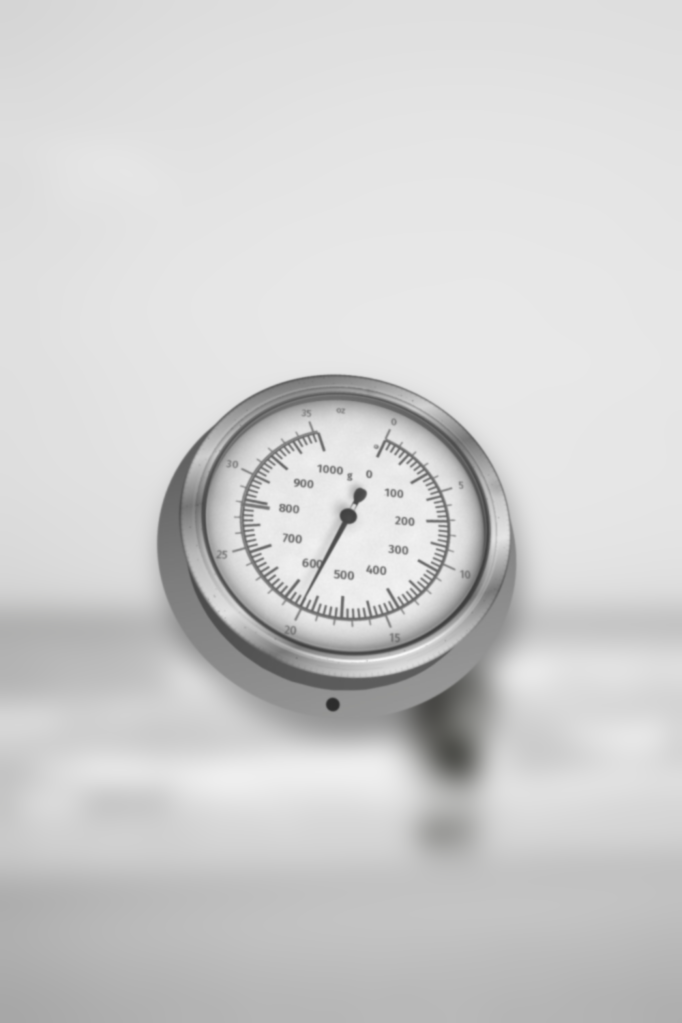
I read 570 g
